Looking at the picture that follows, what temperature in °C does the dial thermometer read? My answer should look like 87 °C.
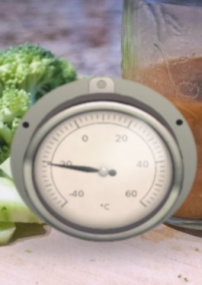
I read -20 °C
